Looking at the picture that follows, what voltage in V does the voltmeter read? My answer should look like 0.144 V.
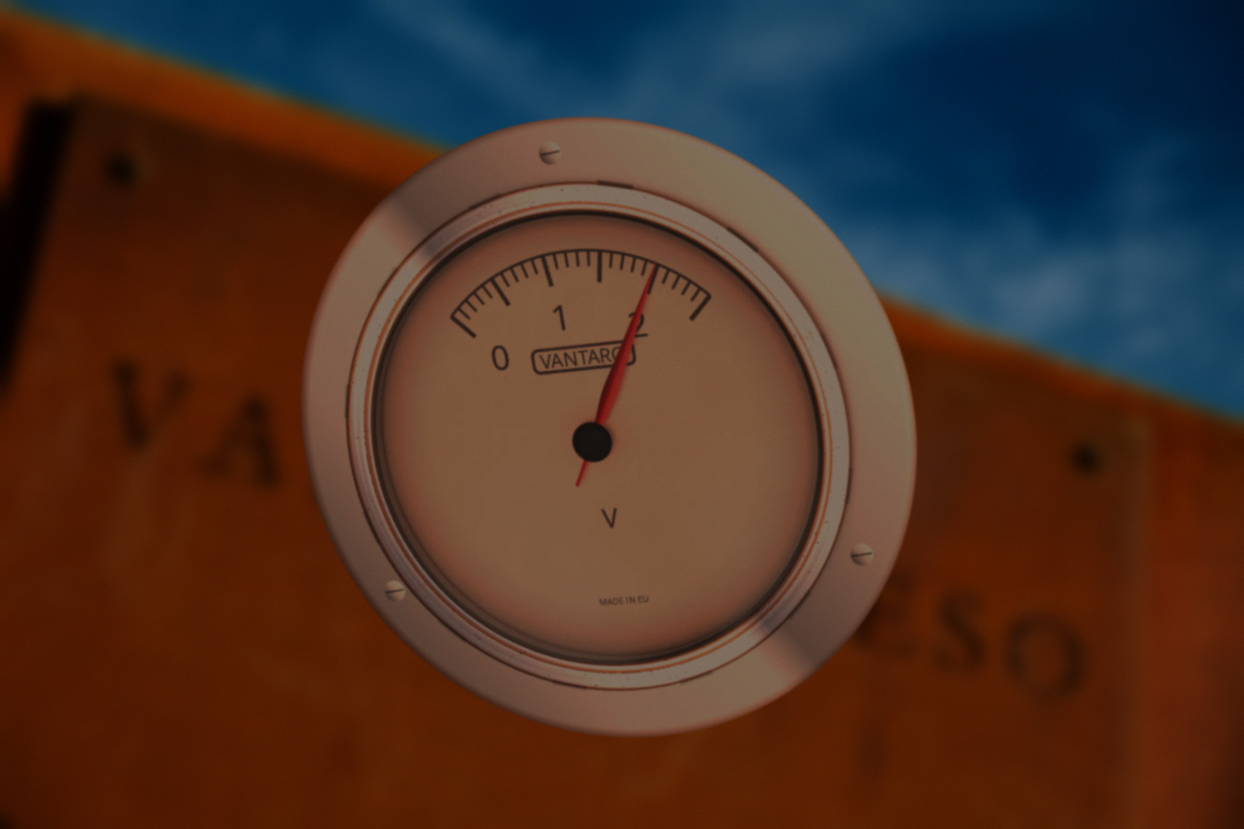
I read 2 V
